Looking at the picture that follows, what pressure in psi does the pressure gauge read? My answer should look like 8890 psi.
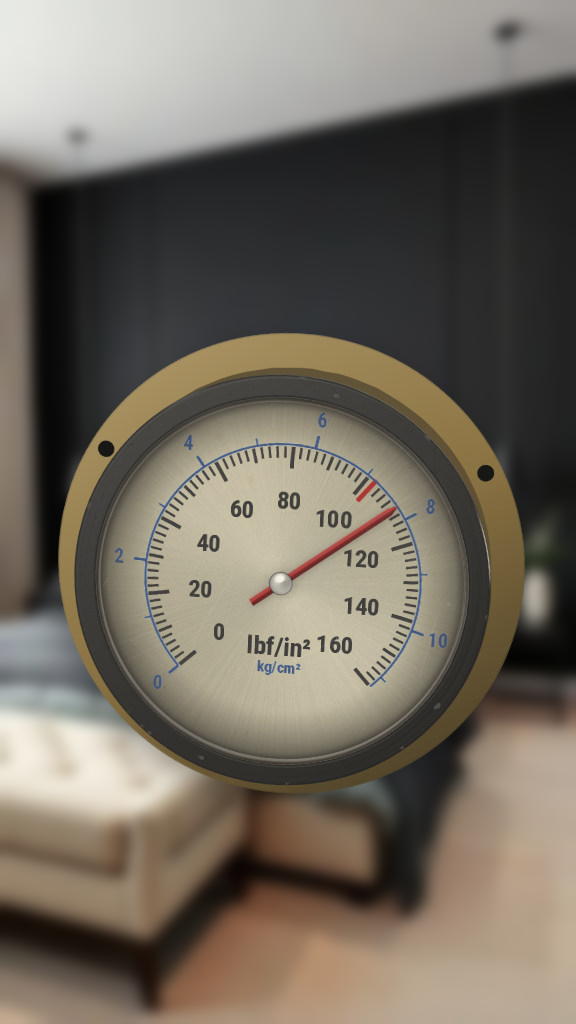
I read 110 psi
